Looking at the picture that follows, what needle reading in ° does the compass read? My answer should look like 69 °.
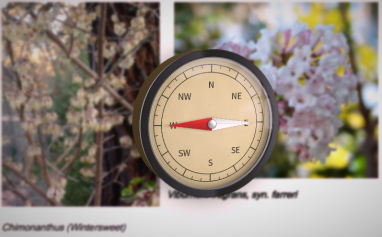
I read 270 °
